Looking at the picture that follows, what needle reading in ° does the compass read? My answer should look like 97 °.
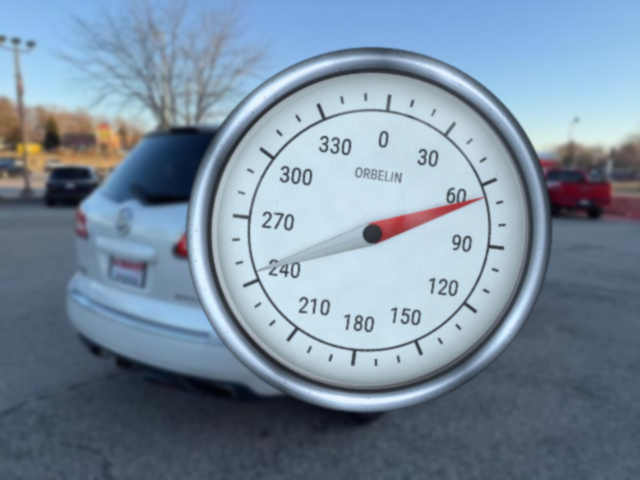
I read 65 °
